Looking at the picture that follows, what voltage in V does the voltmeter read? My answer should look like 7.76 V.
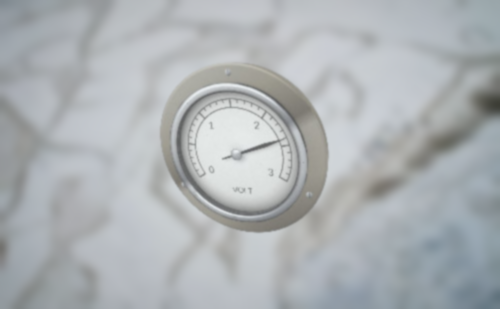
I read 2.4 V
